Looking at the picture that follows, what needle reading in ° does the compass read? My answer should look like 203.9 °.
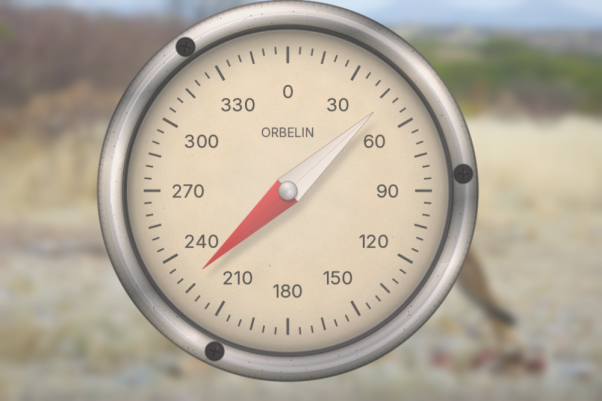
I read 227.5 °
